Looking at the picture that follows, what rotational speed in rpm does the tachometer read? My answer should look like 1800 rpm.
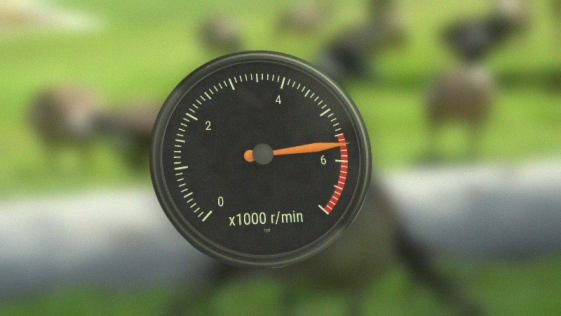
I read 5700 rpm
